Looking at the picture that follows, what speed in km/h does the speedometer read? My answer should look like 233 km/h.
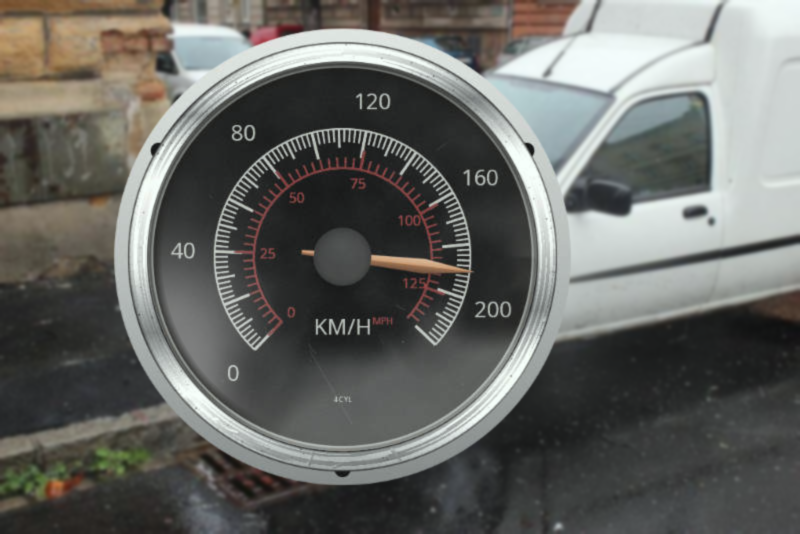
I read 190 km/h
